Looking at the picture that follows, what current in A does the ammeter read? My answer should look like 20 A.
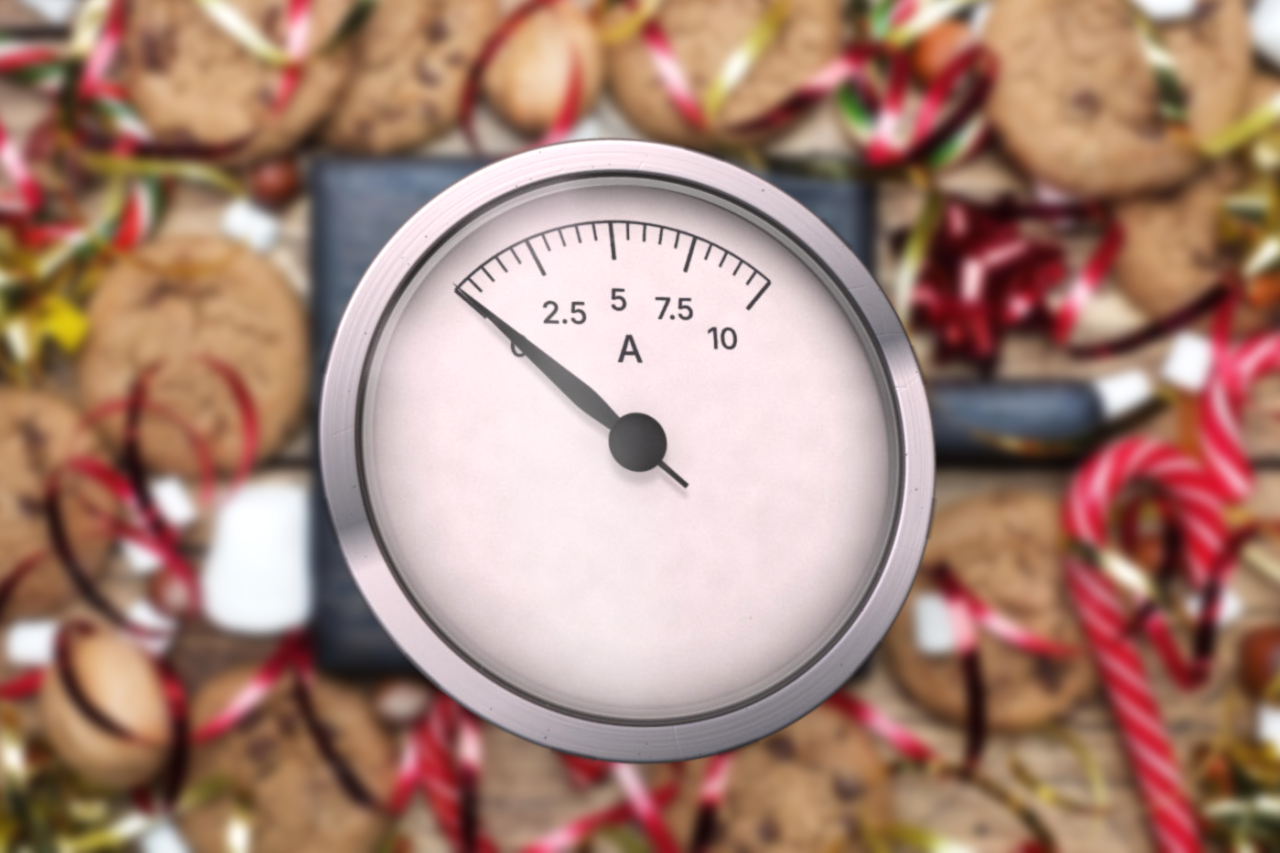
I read 0 A
